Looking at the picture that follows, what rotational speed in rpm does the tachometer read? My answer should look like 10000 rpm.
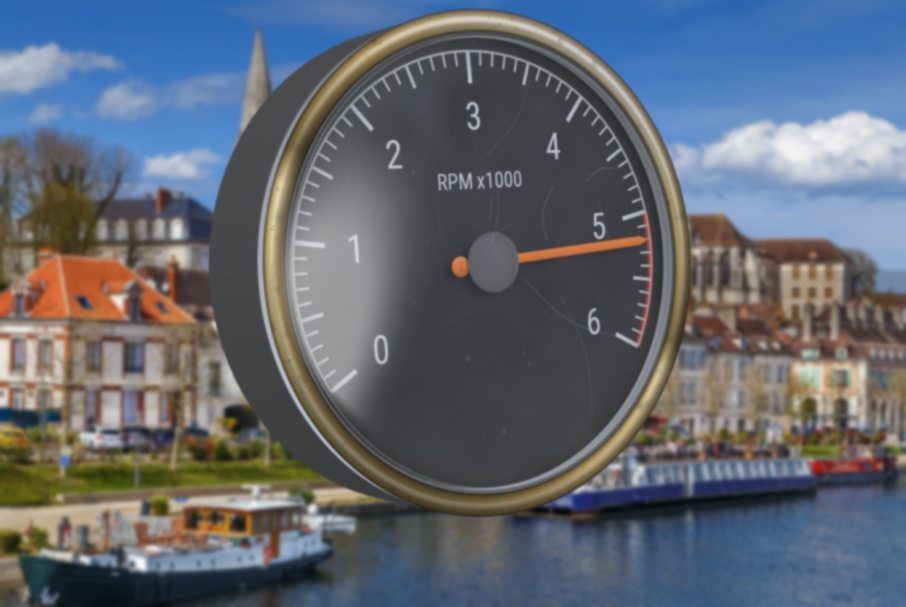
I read 5200 rpm
